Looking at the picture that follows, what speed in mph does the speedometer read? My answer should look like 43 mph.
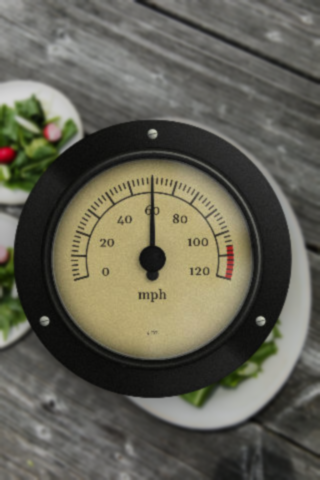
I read 60 mph
